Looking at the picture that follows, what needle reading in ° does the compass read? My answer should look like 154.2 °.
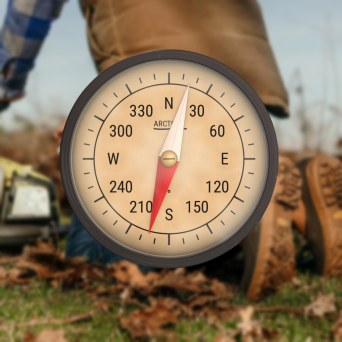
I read 195 °
